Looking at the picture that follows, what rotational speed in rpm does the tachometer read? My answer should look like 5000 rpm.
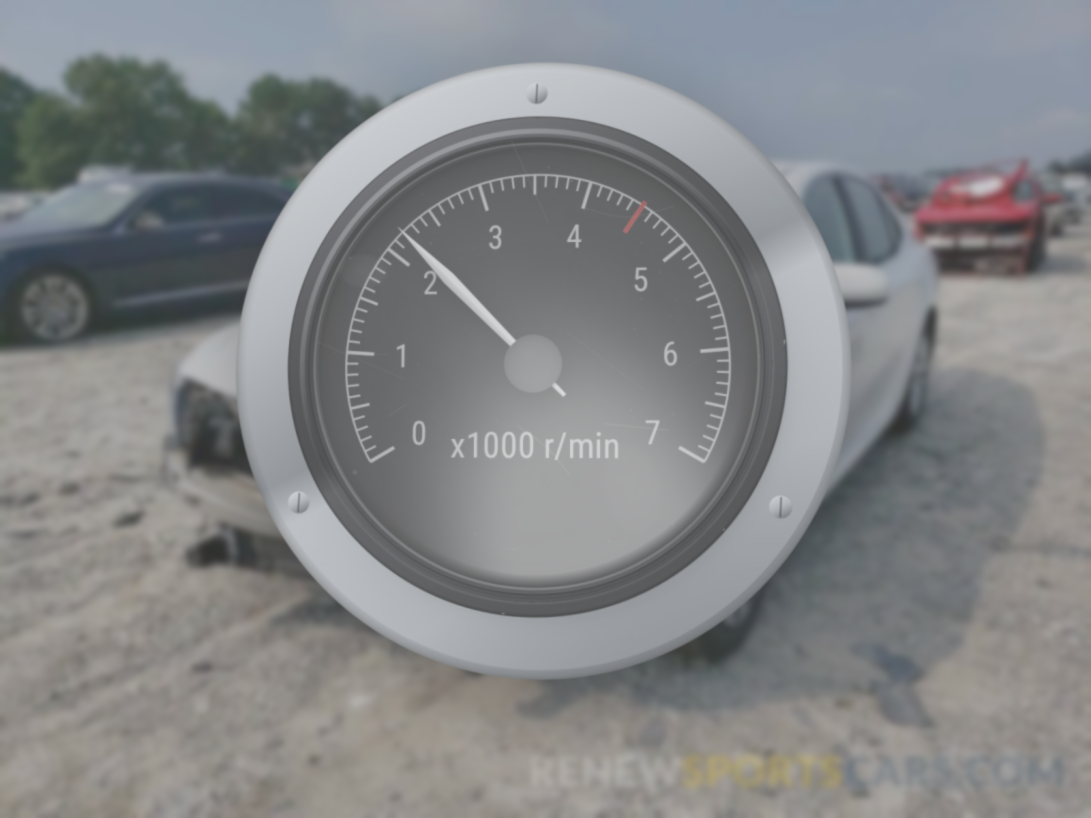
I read 2200 rpm
